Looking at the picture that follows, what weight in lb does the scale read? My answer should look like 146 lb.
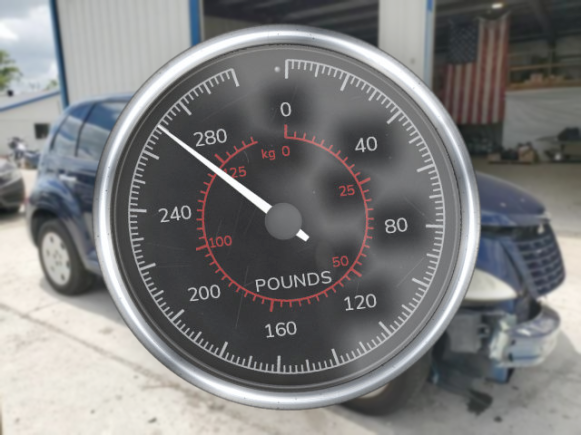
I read 270 lb
